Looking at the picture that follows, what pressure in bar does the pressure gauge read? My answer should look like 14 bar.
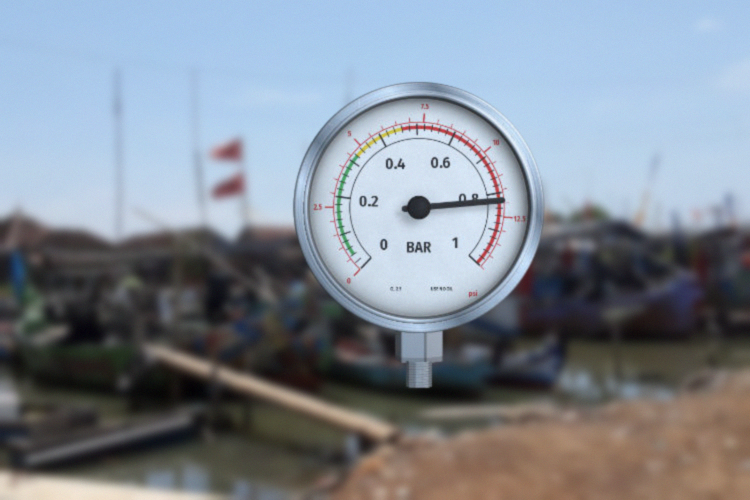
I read 0.82 bar
